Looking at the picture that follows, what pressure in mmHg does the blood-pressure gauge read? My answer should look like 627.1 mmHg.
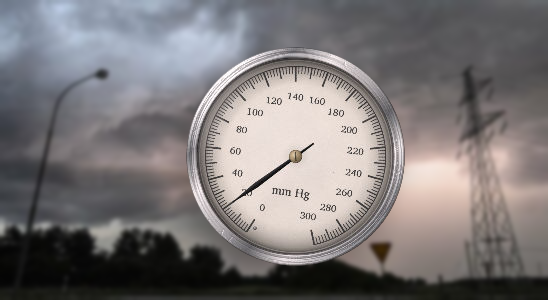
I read 20 mmHg
